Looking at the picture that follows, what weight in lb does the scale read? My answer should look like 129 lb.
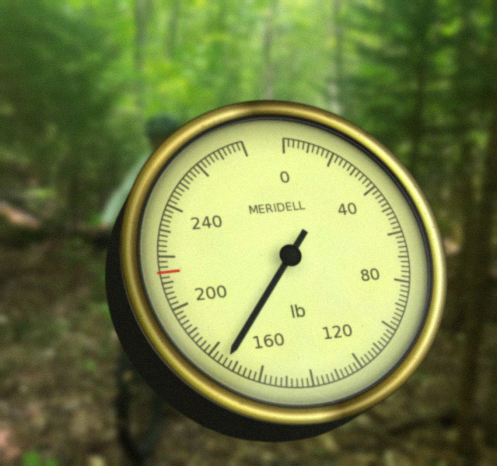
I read 174 lb
